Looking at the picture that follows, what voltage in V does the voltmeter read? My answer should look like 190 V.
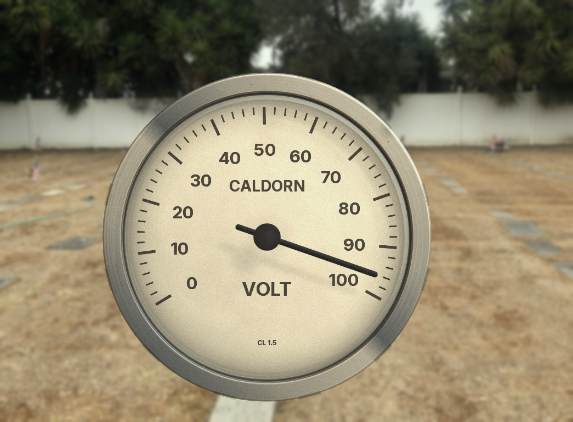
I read 96 V
